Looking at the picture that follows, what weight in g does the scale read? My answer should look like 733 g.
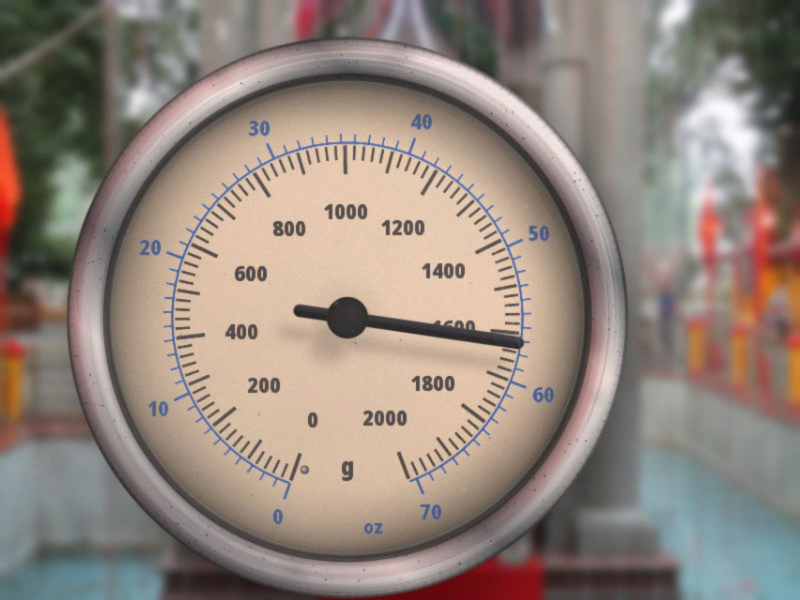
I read 1620 g
